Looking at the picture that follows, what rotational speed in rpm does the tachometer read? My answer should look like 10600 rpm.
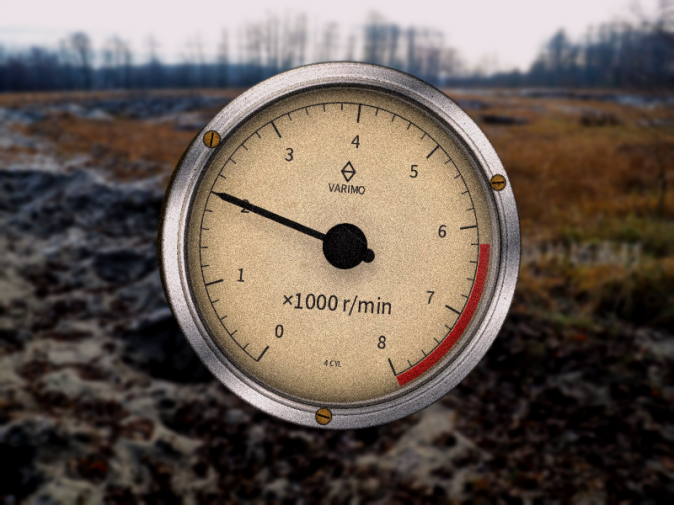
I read 2000 rpm
